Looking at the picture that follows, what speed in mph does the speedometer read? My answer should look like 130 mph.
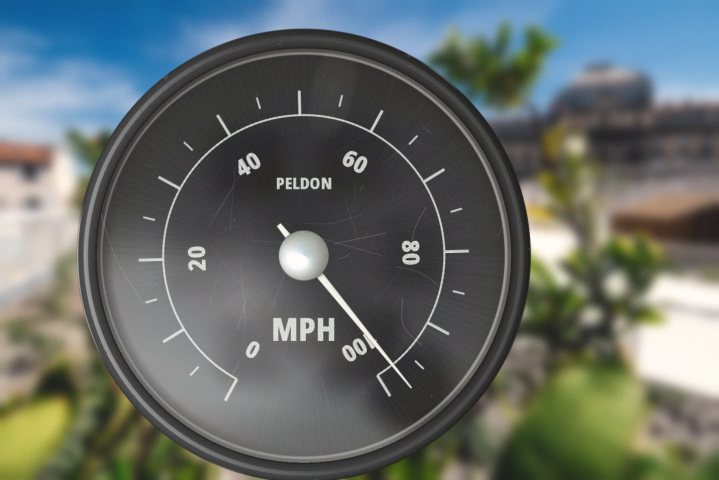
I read 97.5 mph
